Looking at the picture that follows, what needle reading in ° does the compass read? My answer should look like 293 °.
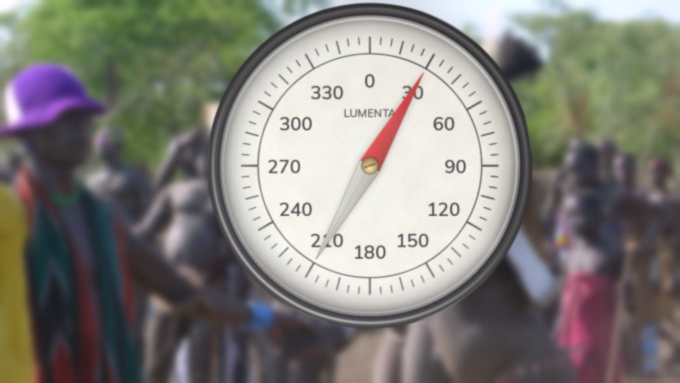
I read 30 °
